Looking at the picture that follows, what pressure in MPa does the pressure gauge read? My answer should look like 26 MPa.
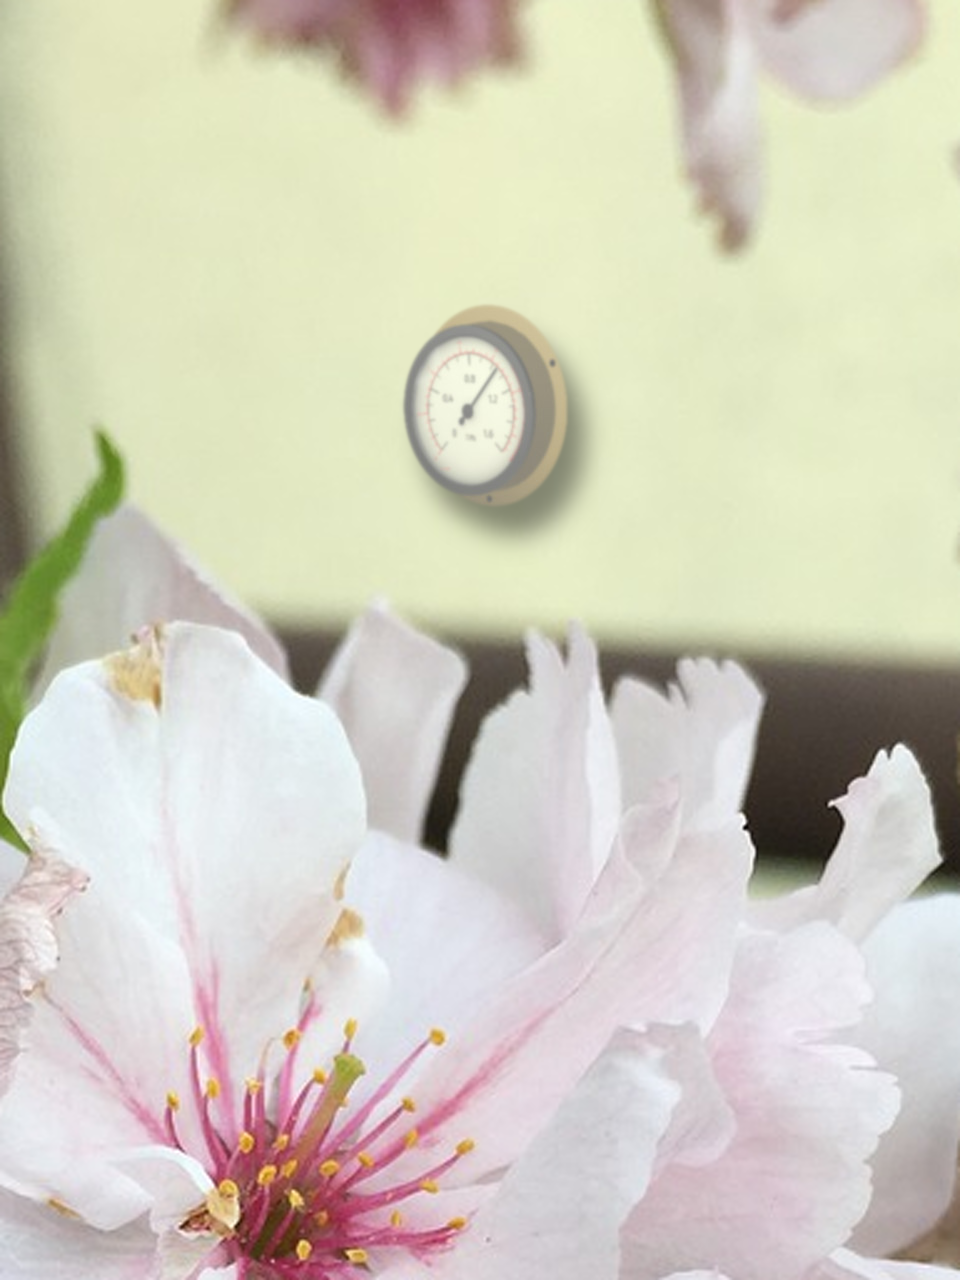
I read 1.05 MPa
